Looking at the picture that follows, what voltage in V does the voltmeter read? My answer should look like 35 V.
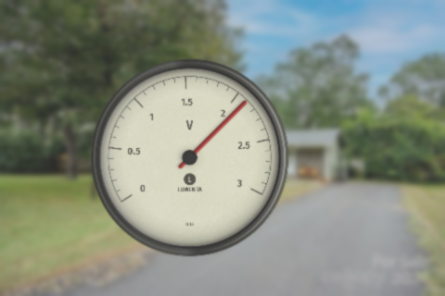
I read 2.1 V
